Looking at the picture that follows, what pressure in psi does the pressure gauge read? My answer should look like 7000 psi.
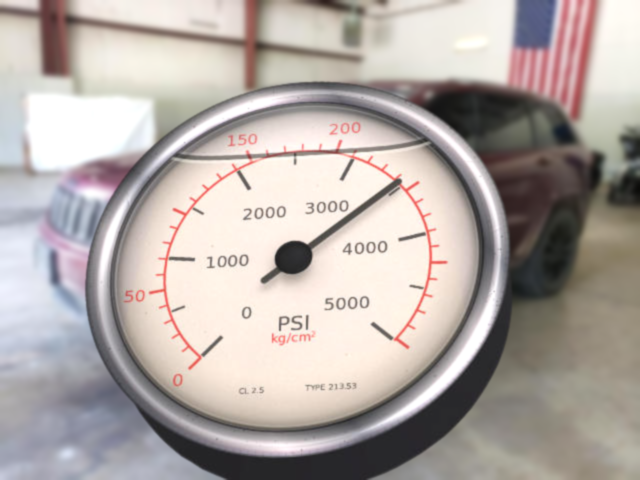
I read 3500 psi
